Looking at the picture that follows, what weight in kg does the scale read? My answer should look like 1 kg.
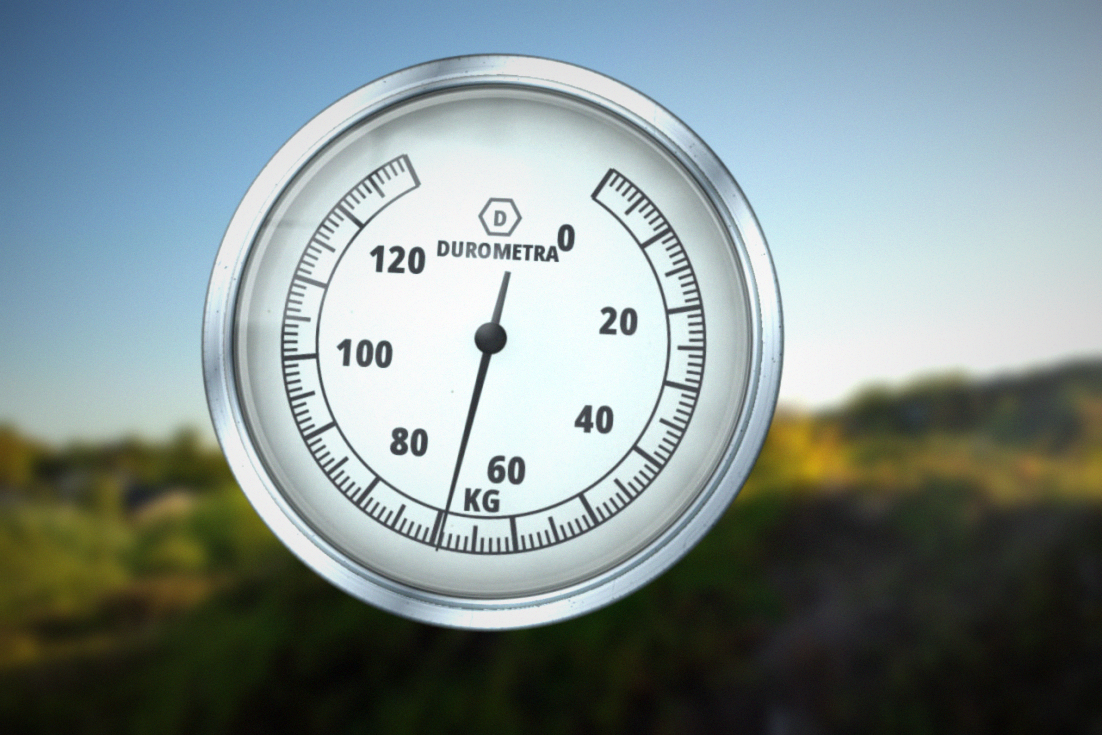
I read 69 kg
